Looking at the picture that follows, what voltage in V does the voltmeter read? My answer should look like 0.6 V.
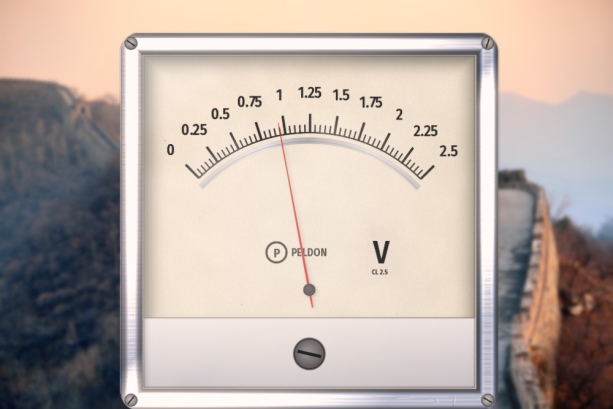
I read 0.95 V
